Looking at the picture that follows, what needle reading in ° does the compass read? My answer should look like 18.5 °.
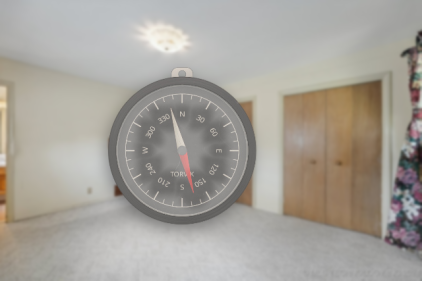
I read 165 °
